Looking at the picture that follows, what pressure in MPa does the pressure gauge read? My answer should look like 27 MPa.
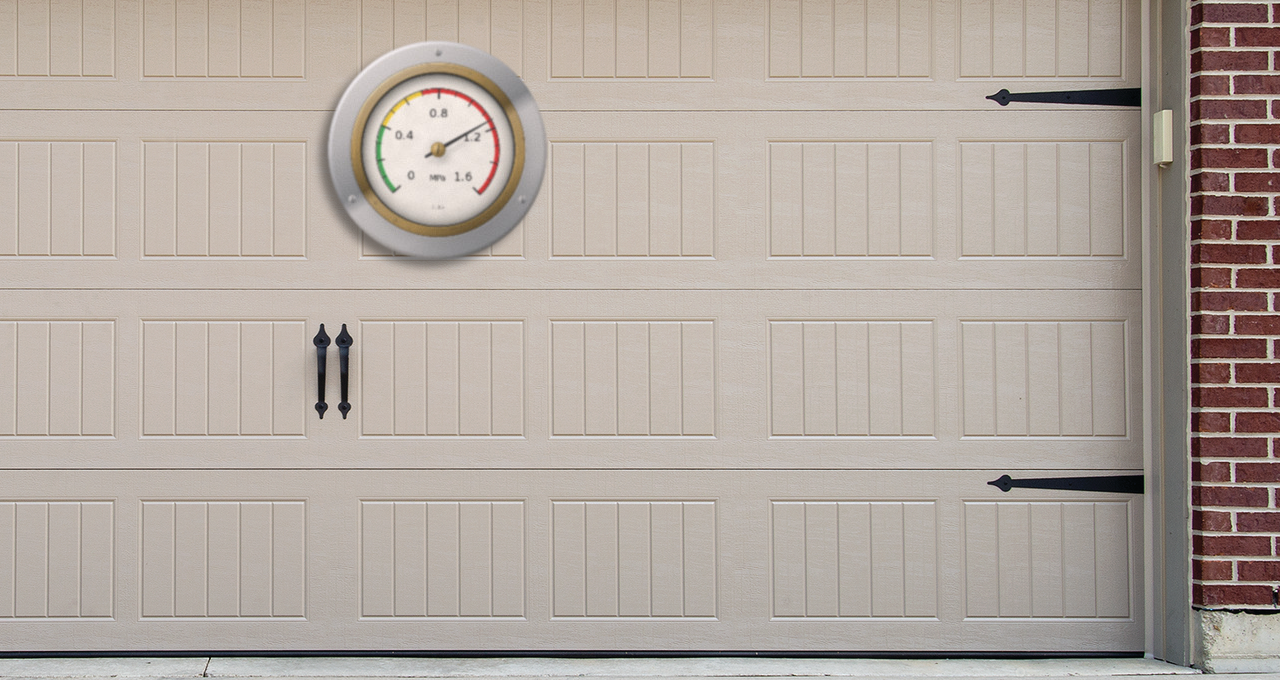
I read 1.15 MPa
